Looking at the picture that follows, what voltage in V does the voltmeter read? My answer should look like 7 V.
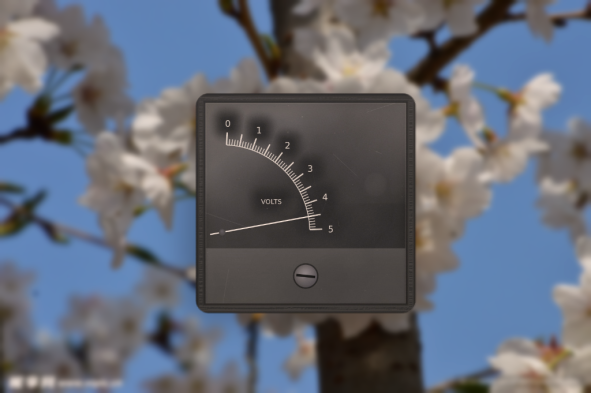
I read 4.5 V
